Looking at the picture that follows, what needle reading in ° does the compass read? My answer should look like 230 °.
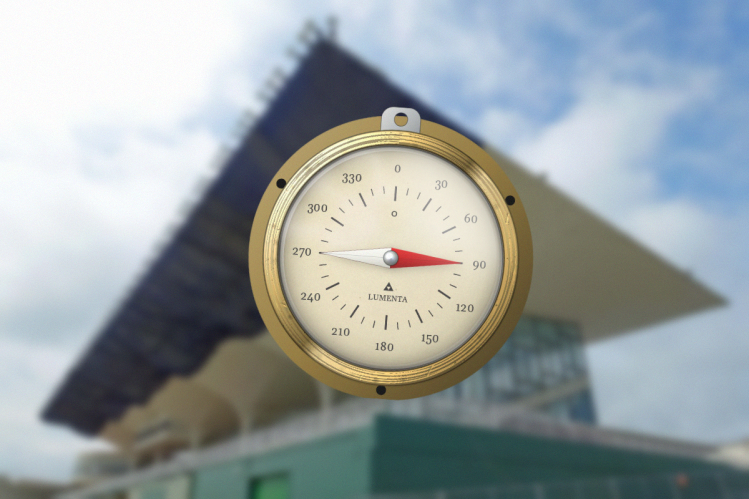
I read 90 °
